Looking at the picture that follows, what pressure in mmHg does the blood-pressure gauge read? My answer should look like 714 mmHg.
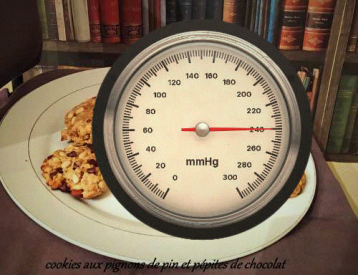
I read 240 mmHg
